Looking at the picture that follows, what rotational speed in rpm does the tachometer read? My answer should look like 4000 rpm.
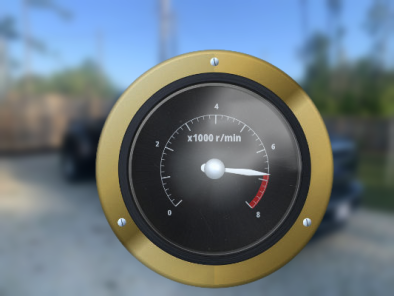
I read 6800 rpm
